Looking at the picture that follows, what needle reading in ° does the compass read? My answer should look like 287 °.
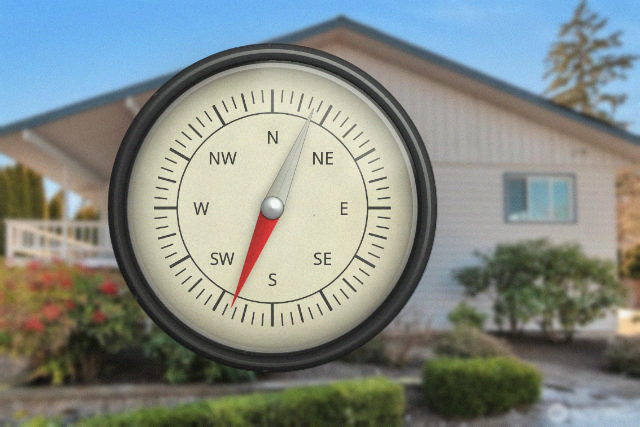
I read 202.5 °
